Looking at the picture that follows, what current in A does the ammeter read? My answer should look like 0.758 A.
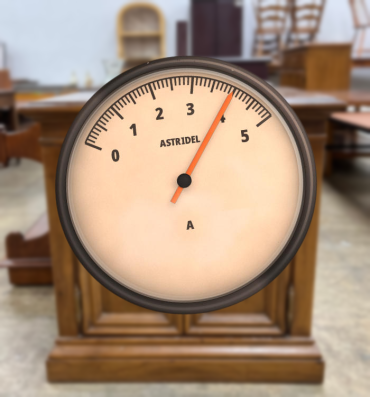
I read 4 A
